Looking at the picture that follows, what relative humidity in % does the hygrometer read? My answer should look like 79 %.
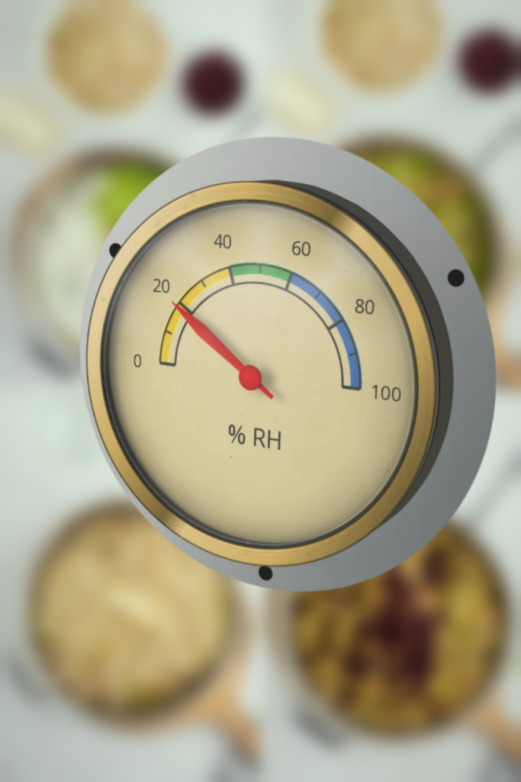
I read 20 %
